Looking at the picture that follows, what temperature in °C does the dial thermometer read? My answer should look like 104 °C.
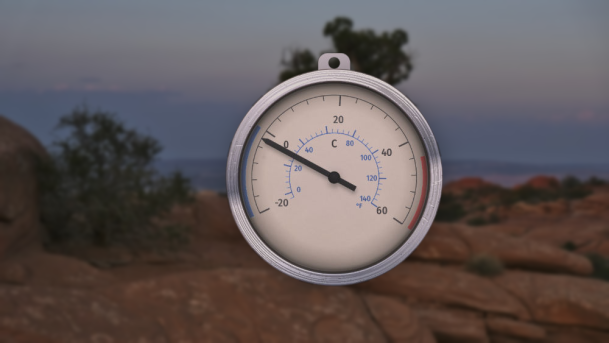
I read -2 °C
